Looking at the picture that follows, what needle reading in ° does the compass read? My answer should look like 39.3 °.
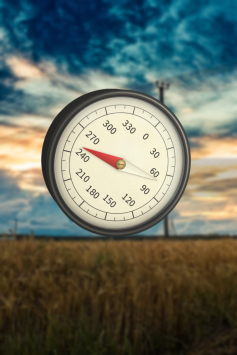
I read 250 °
